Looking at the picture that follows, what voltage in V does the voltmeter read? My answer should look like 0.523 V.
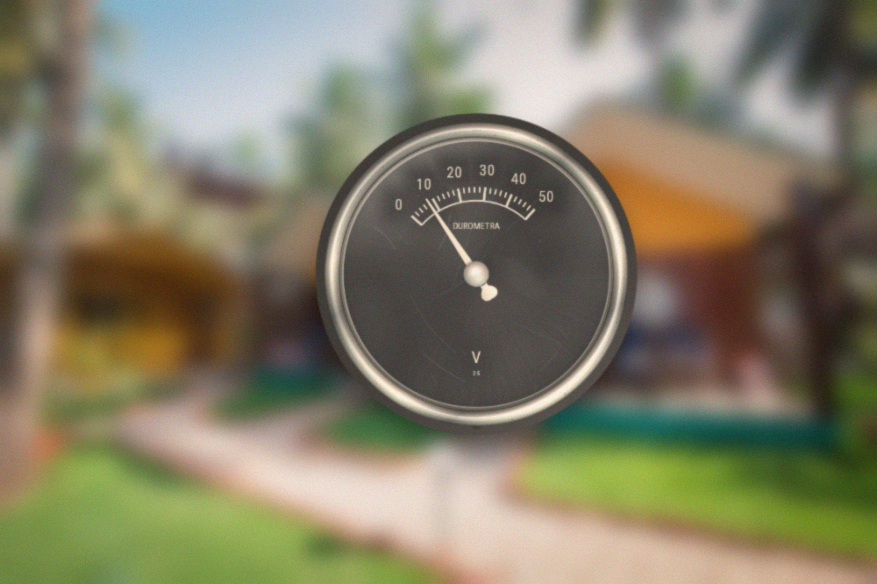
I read 8 V
